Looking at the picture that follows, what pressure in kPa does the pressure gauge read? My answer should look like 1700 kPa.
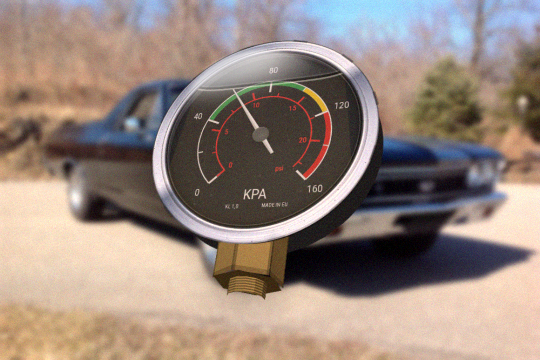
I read 60 kPa
